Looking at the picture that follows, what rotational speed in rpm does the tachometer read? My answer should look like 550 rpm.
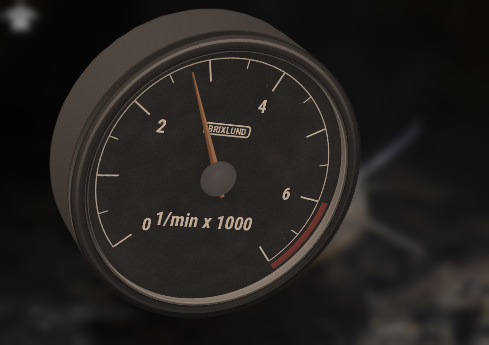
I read 2750 rpm
